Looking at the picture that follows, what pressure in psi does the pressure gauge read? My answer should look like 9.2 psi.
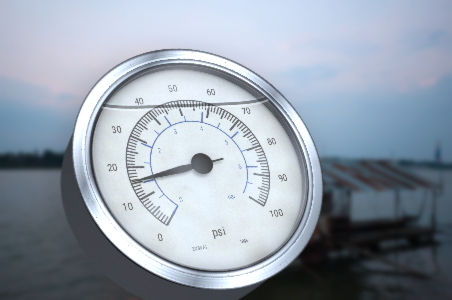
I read 15 psi
